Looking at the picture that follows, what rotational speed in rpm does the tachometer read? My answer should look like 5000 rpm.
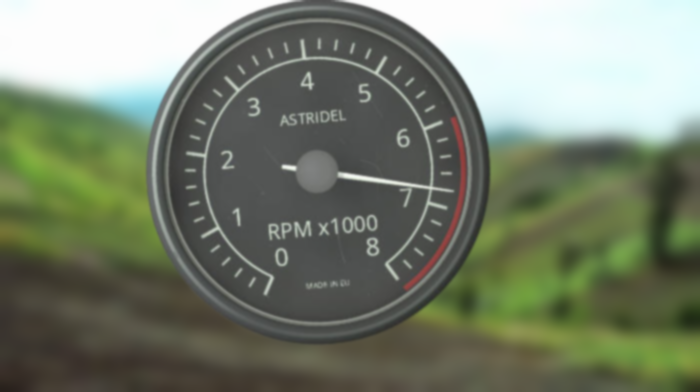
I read 6800 rpm
